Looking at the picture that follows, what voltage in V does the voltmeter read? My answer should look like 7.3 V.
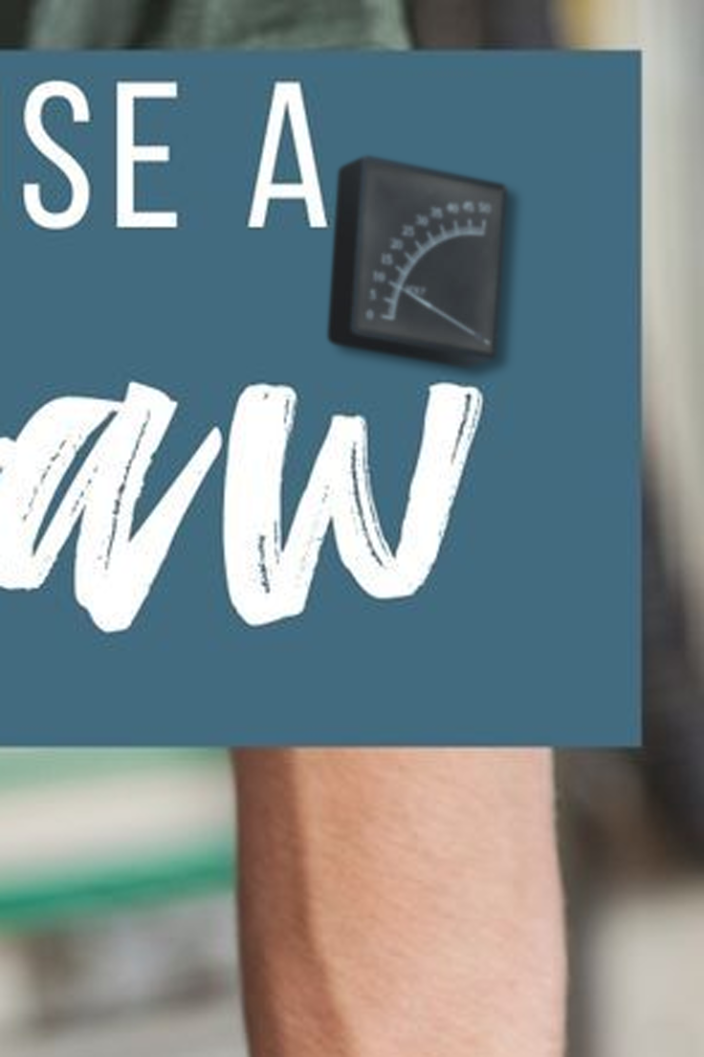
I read 10 V
